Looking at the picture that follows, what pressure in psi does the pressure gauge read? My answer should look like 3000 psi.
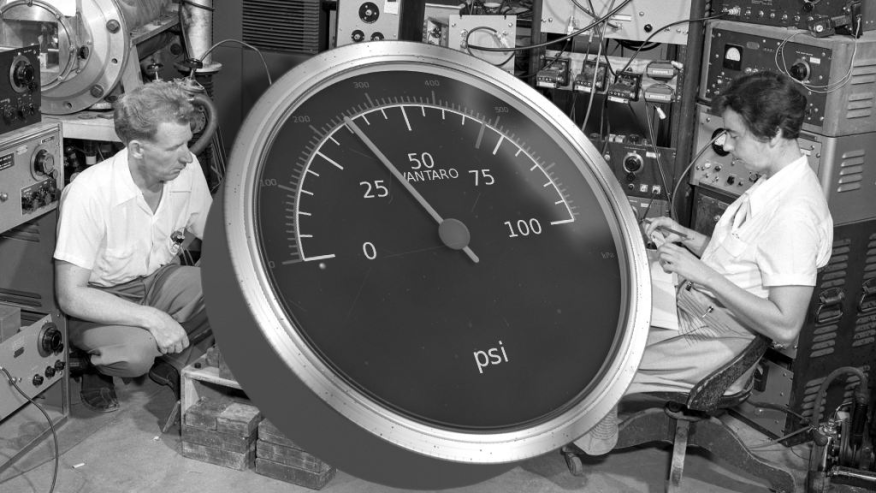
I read 35 psi
